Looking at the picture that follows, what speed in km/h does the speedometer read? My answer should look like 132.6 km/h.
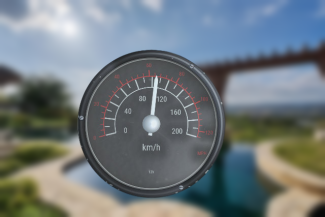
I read 105 km/h
